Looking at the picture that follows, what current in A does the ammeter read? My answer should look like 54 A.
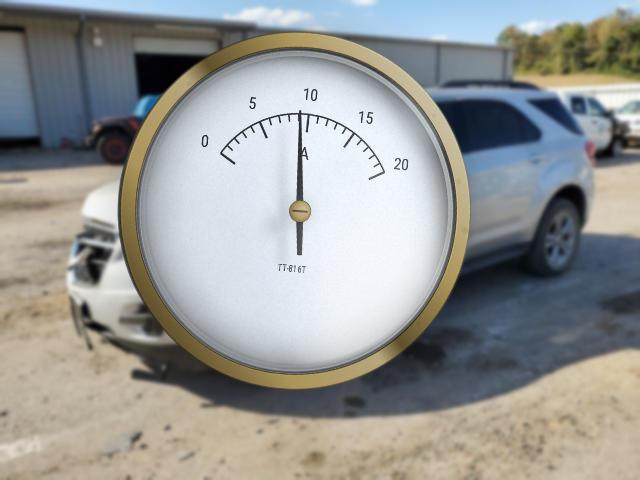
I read 9 A
